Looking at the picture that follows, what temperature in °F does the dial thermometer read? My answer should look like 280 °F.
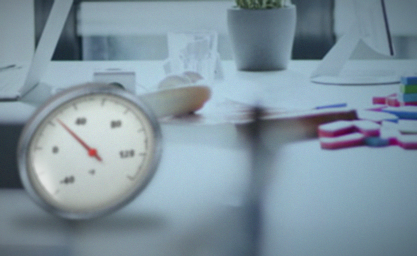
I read 25 °F
